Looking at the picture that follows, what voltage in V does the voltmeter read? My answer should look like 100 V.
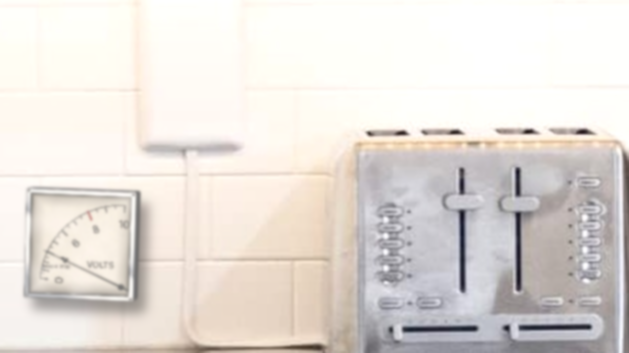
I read 4 V
